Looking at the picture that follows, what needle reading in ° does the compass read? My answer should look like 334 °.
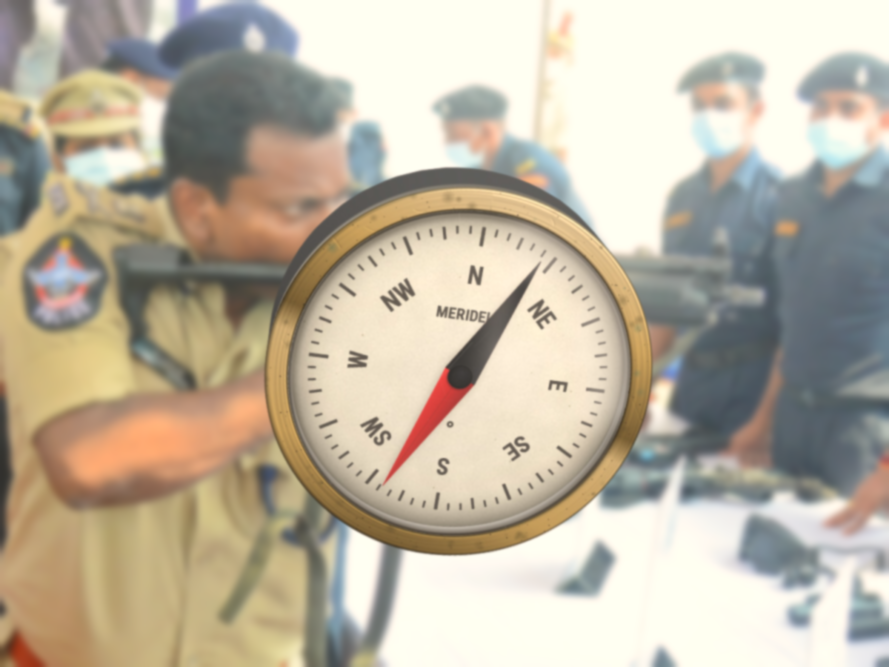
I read 205 °
